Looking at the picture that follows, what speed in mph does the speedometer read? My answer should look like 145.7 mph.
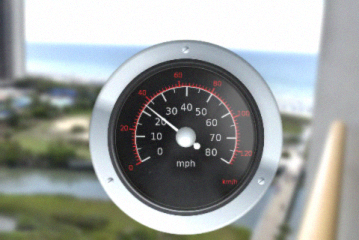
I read 22.5 mph
